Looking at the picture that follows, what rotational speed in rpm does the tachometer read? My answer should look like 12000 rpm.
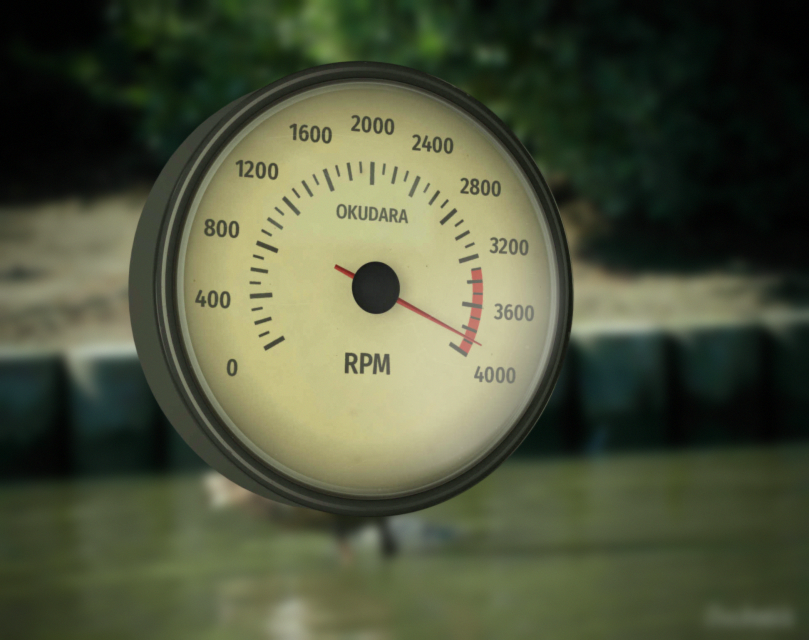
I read 3900 rpm
